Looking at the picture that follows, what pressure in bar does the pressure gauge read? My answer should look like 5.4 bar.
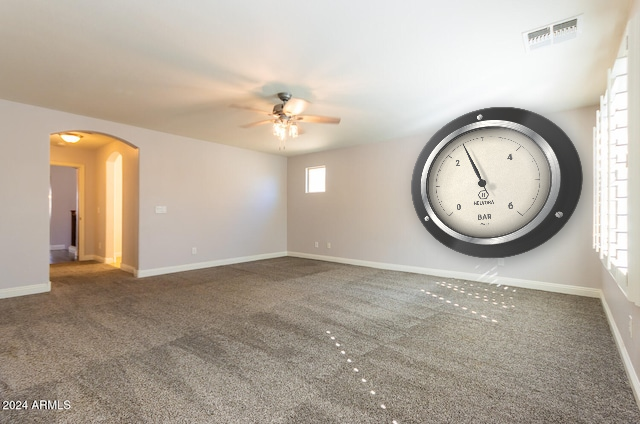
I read 2.5 bar
